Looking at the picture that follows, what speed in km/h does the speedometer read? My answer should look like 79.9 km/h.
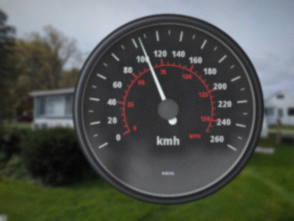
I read 105 km/h
